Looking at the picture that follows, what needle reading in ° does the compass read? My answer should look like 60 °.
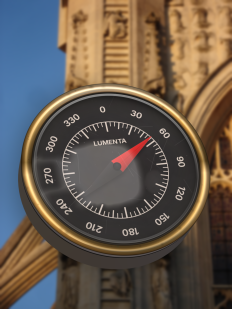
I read 55 °
